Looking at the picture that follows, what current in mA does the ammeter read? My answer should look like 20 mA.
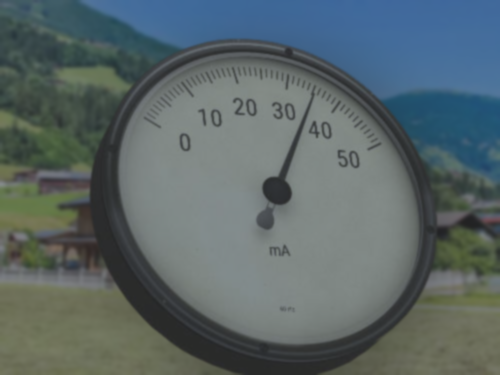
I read 35 mA
